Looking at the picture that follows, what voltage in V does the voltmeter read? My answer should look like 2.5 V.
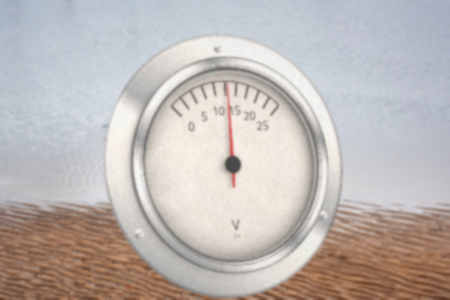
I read 12.5 V
